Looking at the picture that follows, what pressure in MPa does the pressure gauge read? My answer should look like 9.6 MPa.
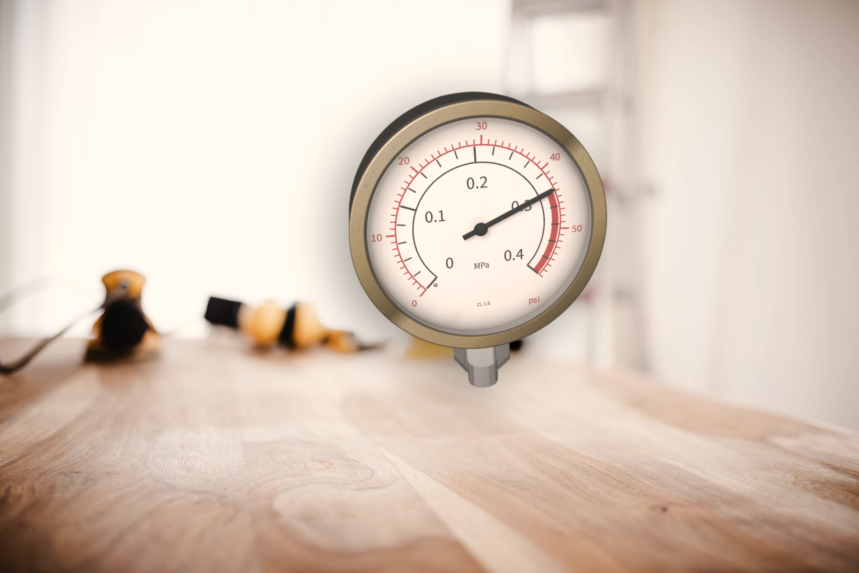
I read 0.3 MPa
